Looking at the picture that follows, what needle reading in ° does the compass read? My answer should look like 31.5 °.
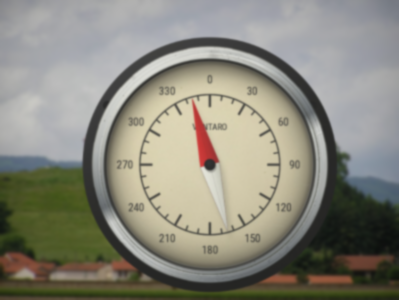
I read 345 °
